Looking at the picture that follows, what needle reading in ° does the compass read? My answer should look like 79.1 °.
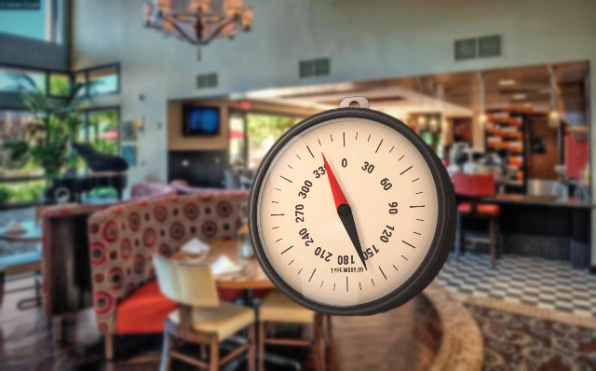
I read 340 °
